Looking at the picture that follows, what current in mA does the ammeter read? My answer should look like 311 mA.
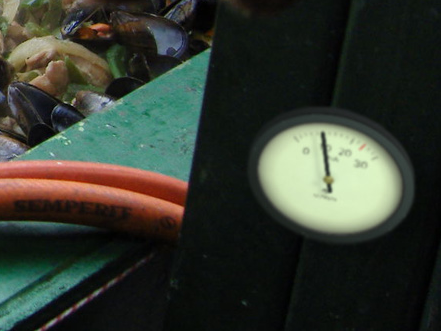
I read 10 mA
